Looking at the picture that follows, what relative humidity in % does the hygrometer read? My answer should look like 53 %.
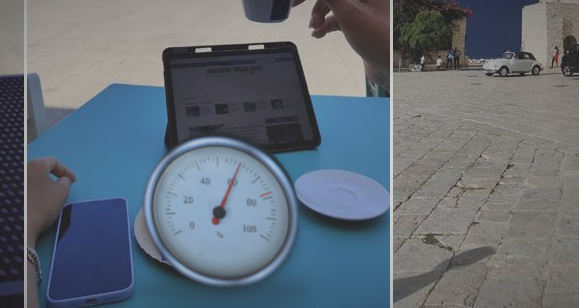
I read 60 %
